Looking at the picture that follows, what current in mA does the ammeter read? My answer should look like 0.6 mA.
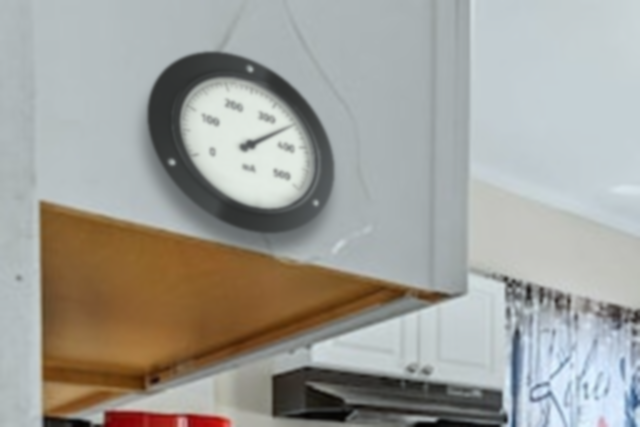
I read 350 mA
